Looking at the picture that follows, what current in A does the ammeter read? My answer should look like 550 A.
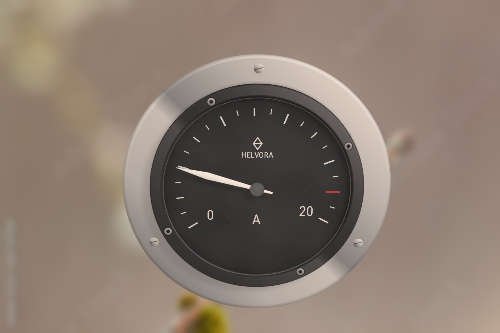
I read 4 A
